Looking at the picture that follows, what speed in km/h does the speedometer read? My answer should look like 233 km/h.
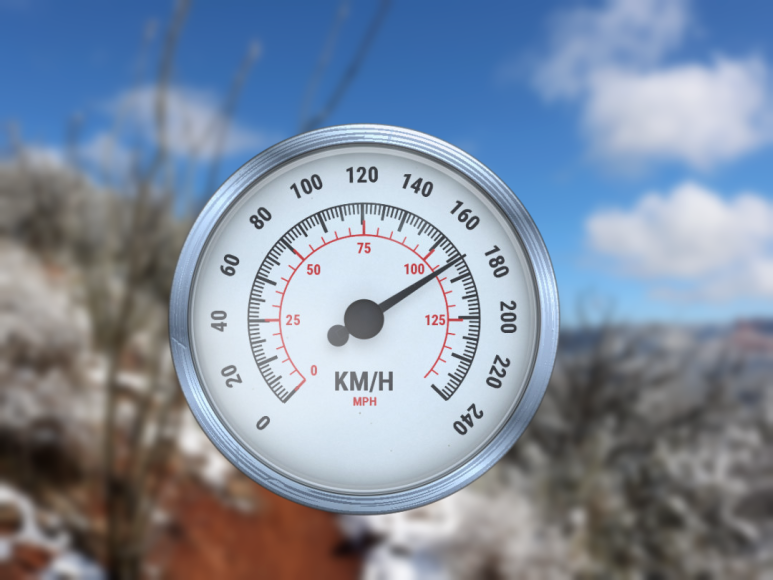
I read 172 km/h
